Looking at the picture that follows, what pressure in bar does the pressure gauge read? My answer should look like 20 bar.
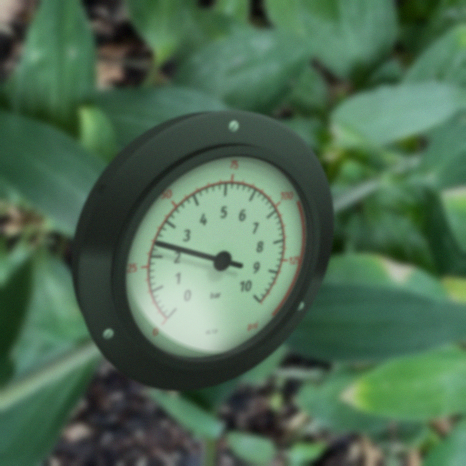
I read 2.4 bar
